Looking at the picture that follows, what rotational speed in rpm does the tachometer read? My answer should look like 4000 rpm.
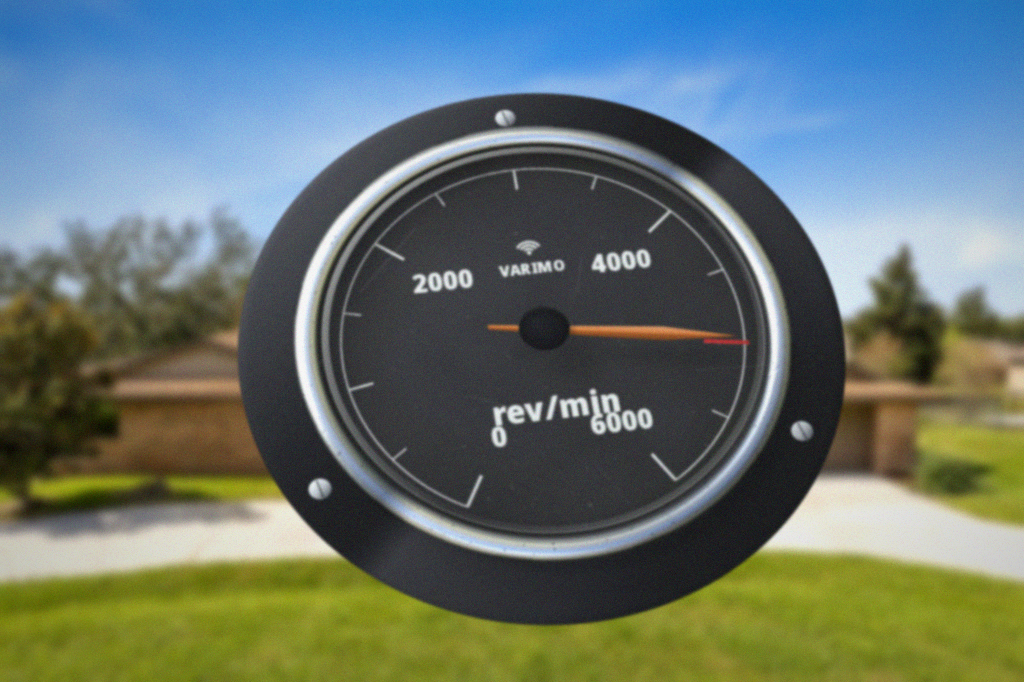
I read 5000 rpm
